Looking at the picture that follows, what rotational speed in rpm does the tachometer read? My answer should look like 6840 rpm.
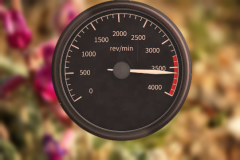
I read 3600 rpm
